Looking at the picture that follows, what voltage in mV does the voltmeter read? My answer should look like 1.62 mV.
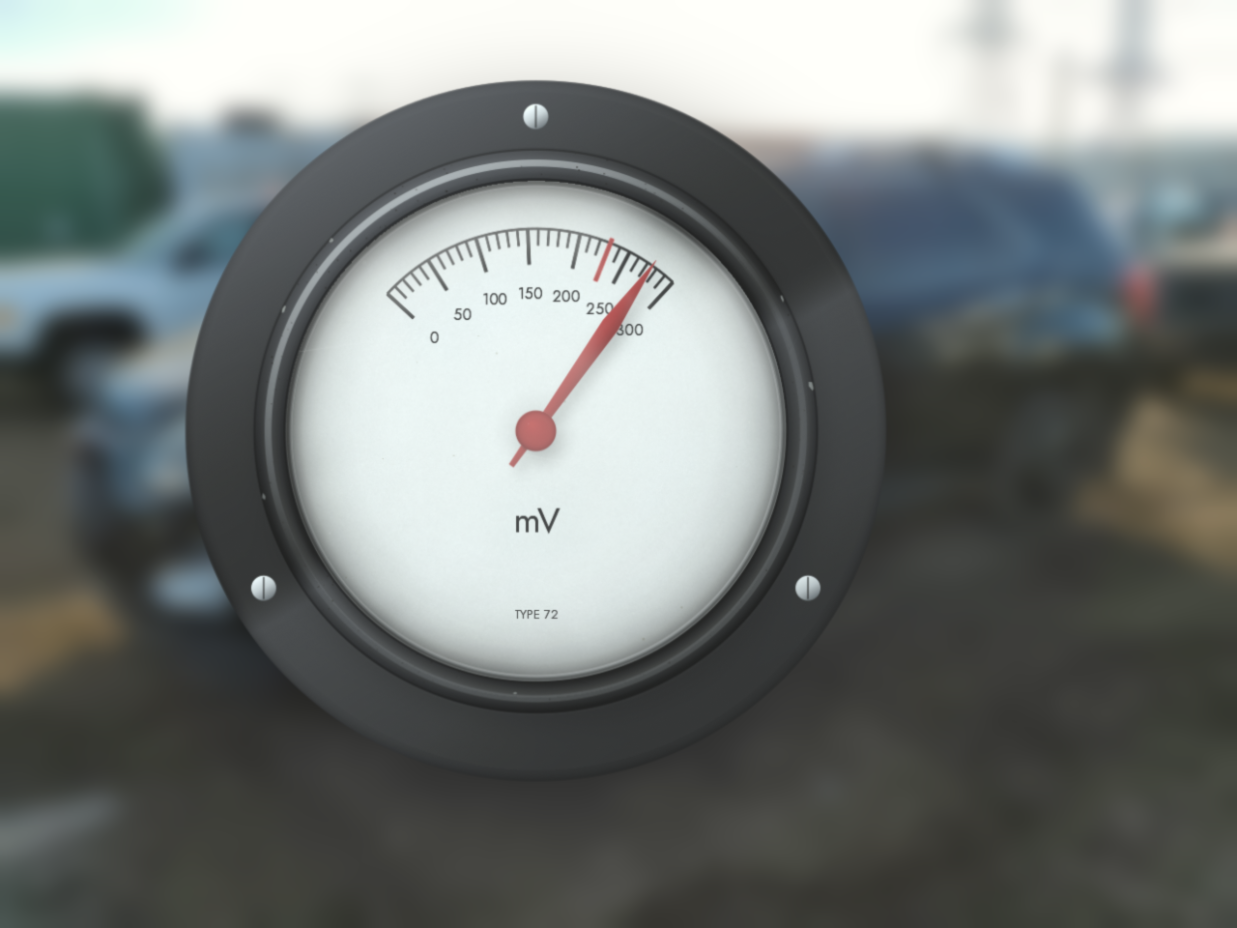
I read 275 mV
